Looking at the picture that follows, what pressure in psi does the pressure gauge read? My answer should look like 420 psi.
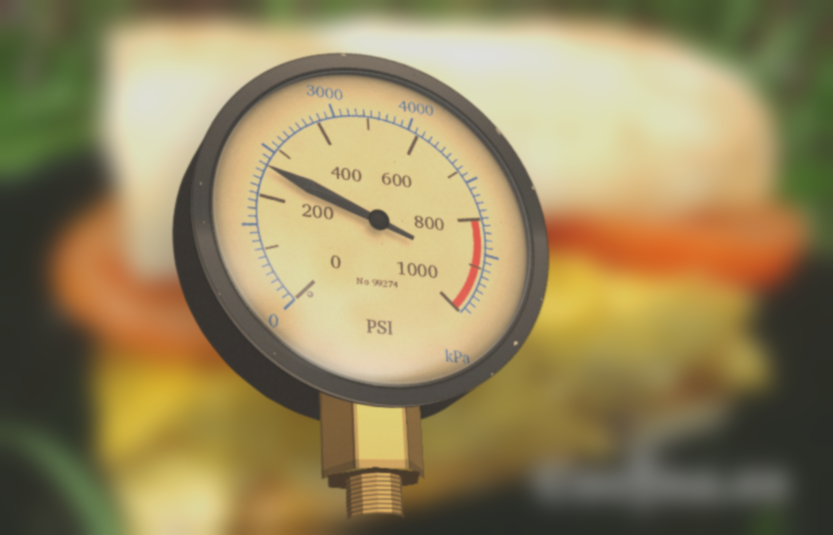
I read 250 psi
